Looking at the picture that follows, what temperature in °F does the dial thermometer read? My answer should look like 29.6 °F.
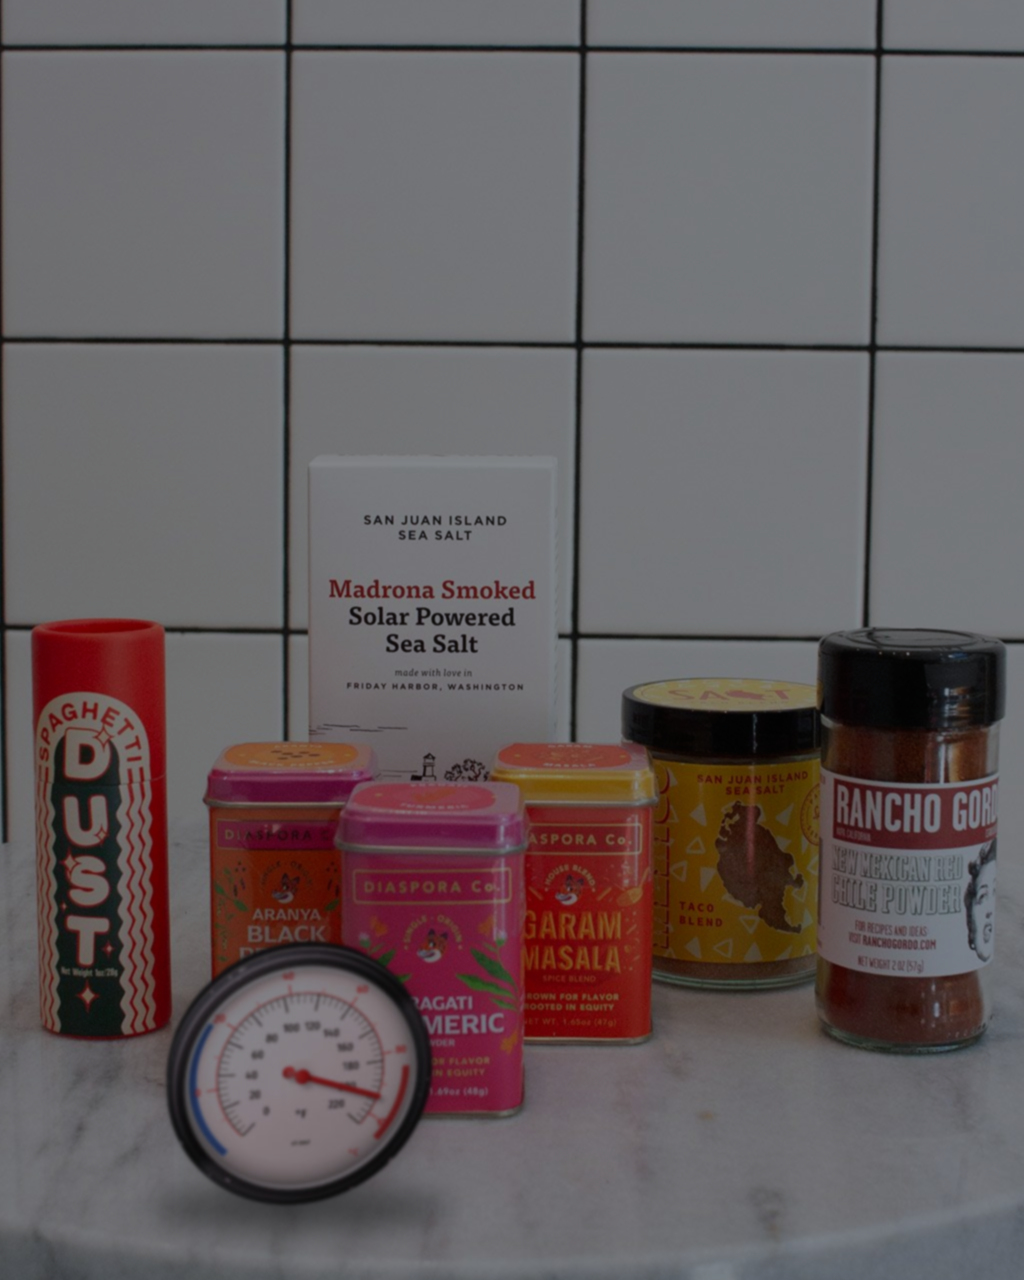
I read 200 °F
